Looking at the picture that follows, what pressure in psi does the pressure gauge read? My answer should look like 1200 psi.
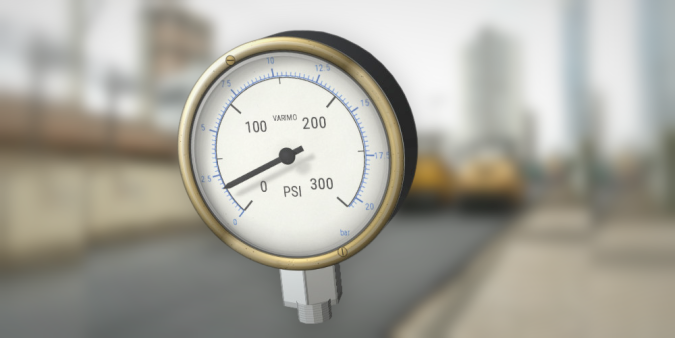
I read 25 psi
